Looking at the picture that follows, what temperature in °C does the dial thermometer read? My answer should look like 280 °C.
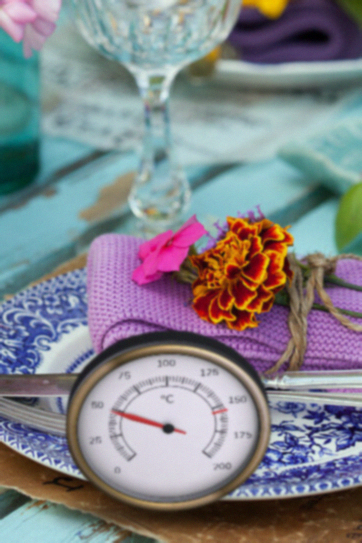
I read 50 °C
